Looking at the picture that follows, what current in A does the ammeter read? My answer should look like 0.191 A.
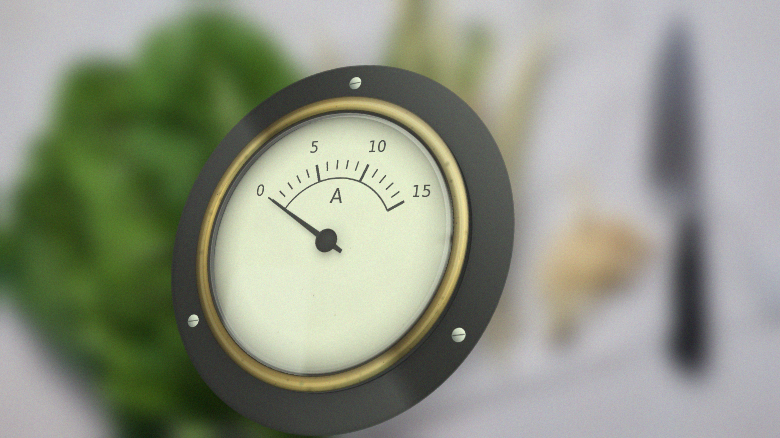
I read 0 A
